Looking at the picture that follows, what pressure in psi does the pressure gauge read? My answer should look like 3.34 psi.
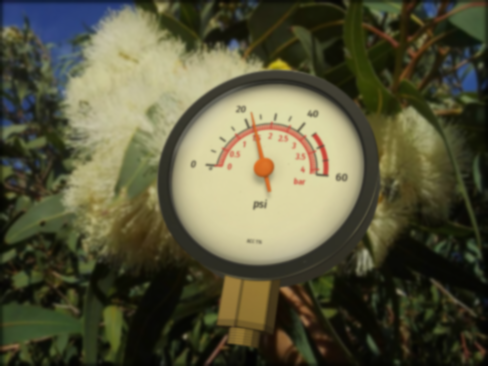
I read 22.5 psi
